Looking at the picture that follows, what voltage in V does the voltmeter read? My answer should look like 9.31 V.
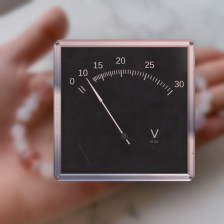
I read 10 V
